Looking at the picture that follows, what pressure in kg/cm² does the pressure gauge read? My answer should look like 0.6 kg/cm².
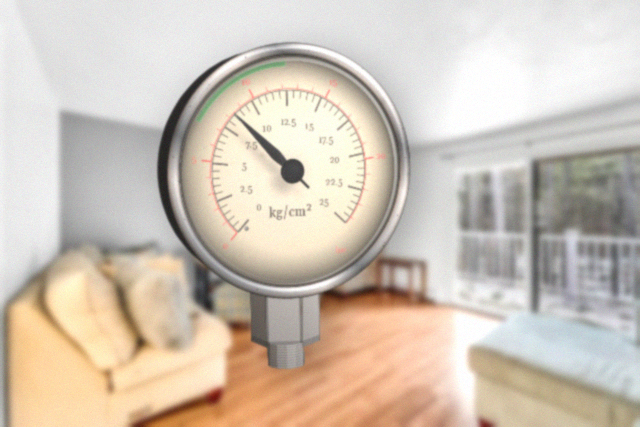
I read 8.5 kg/cm²
